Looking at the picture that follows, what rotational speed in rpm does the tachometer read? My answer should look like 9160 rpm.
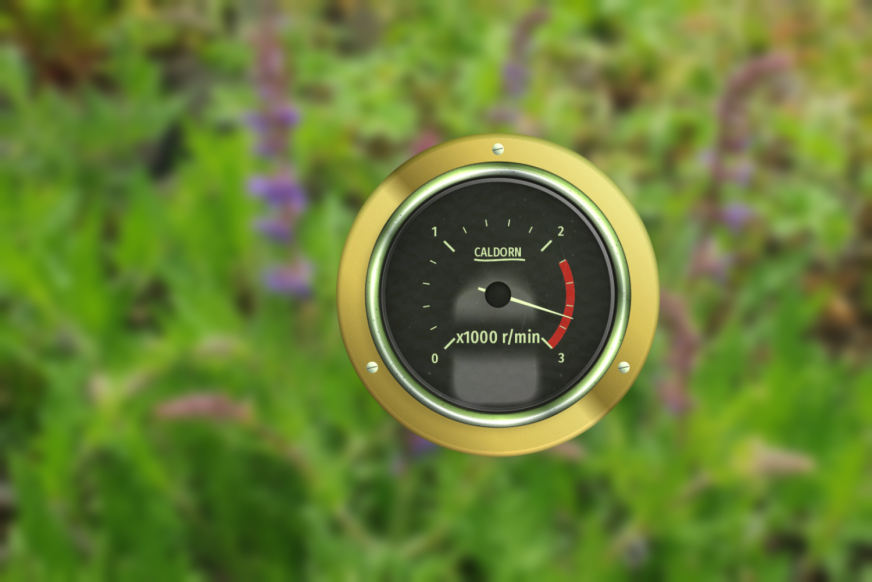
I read 2700 rpm
